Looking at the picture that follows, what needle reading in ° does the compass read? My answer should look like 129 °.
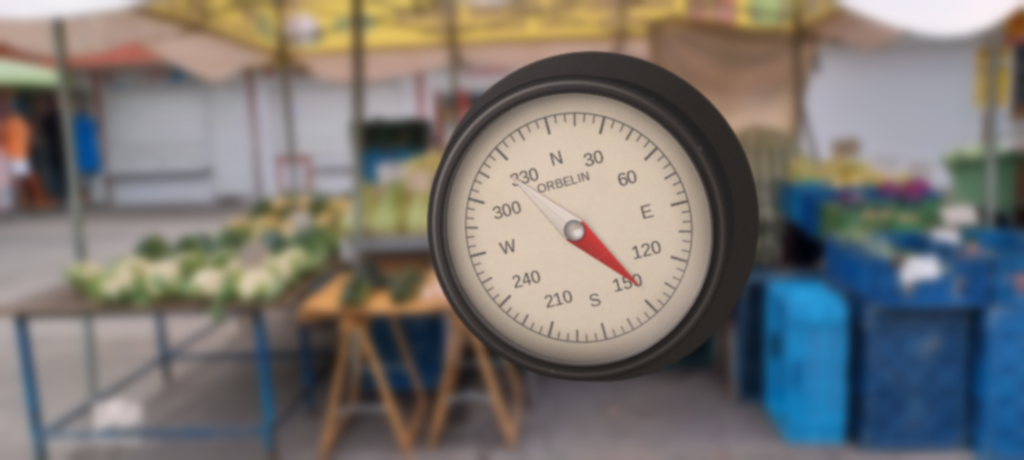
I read 145 °
